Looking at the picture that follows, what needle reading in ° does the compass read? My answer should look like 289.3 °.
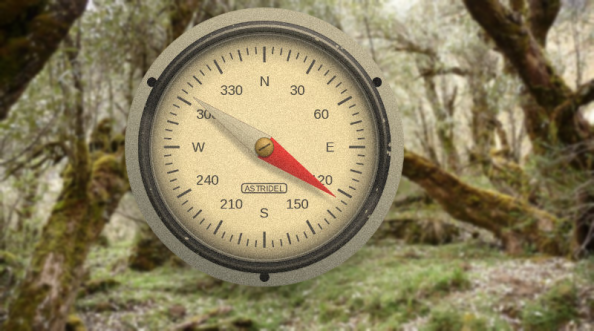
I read 125 °
